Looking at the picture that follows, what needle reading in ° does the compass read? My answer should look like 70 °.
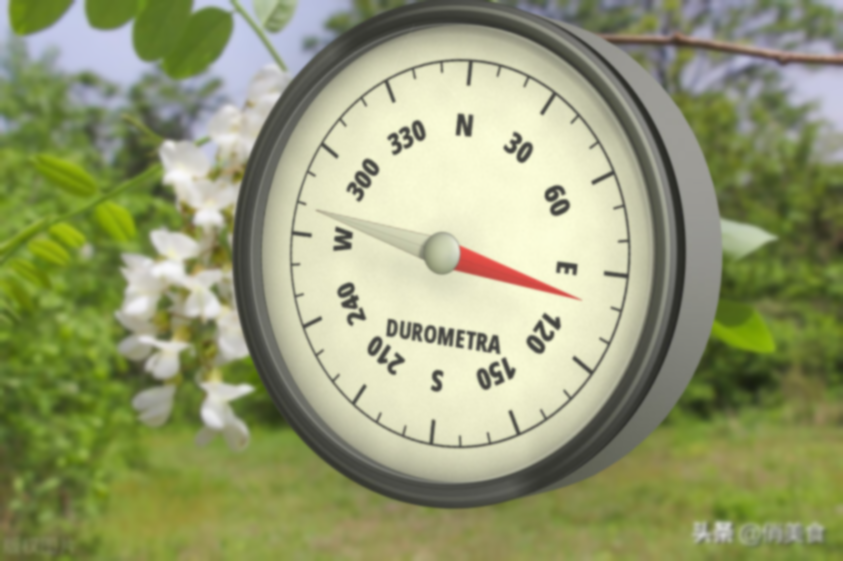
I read 100 °
